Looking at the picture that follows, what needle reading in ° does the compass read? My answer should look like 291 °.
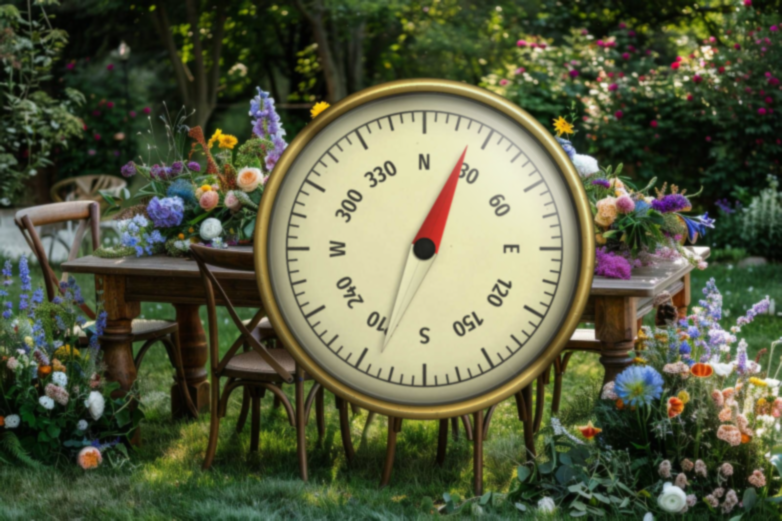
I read 22.5 °
